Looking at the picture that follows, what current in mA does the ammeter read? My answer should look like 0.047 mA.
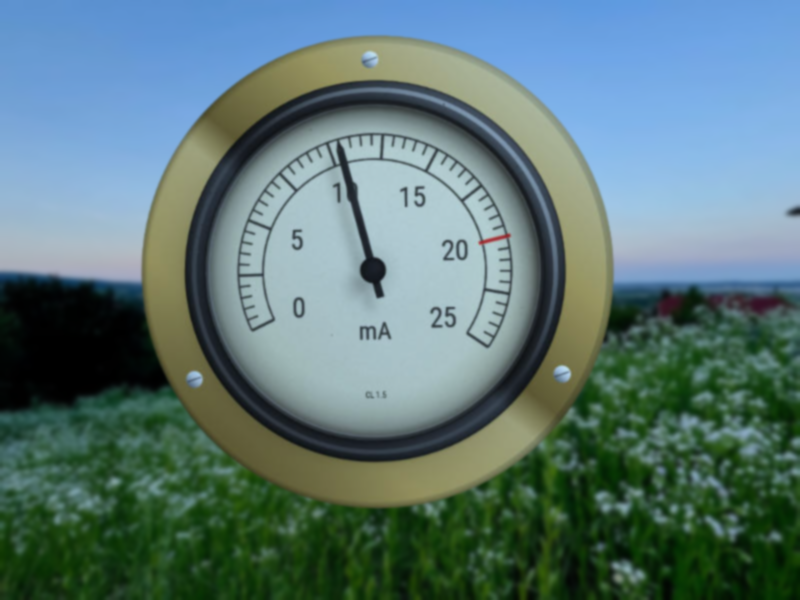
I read 10.5 mA
